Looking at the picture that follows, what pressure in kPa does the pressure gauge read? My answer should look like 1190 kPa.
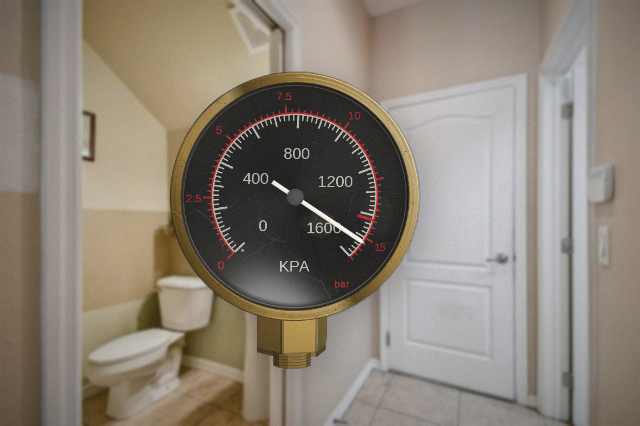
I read 1520 kPa
